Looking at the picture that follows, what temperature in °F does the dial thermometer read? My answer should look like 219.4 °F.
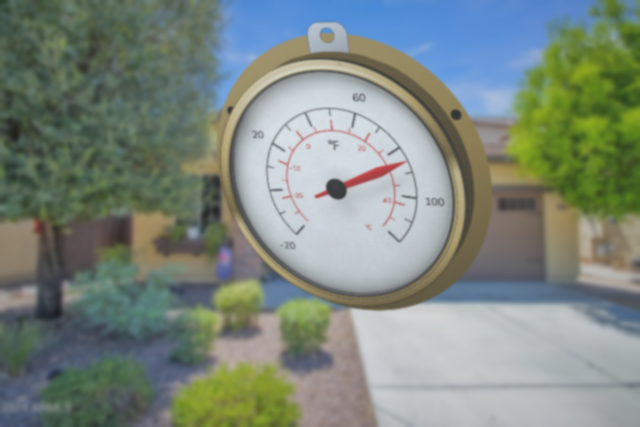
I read 85 °F
